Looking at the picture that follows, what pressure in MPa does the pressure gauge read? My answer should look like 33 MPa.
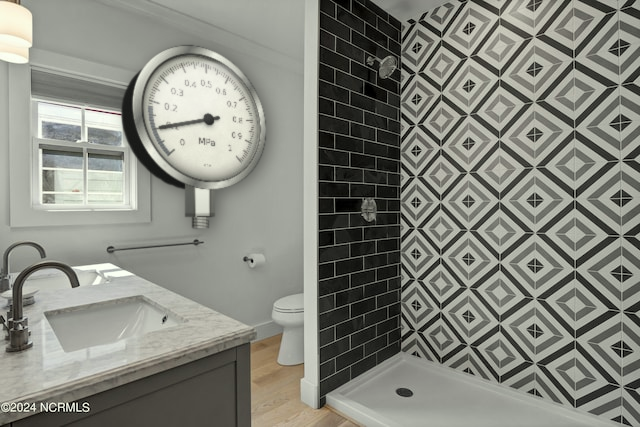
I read 0.1 MPa
